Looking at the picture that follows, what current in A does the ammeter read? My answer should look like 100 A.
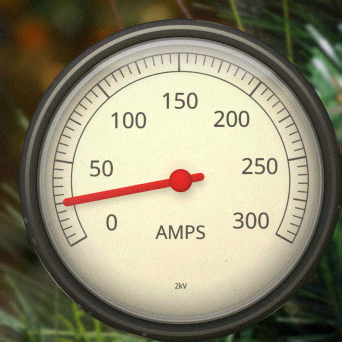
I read 25 A
